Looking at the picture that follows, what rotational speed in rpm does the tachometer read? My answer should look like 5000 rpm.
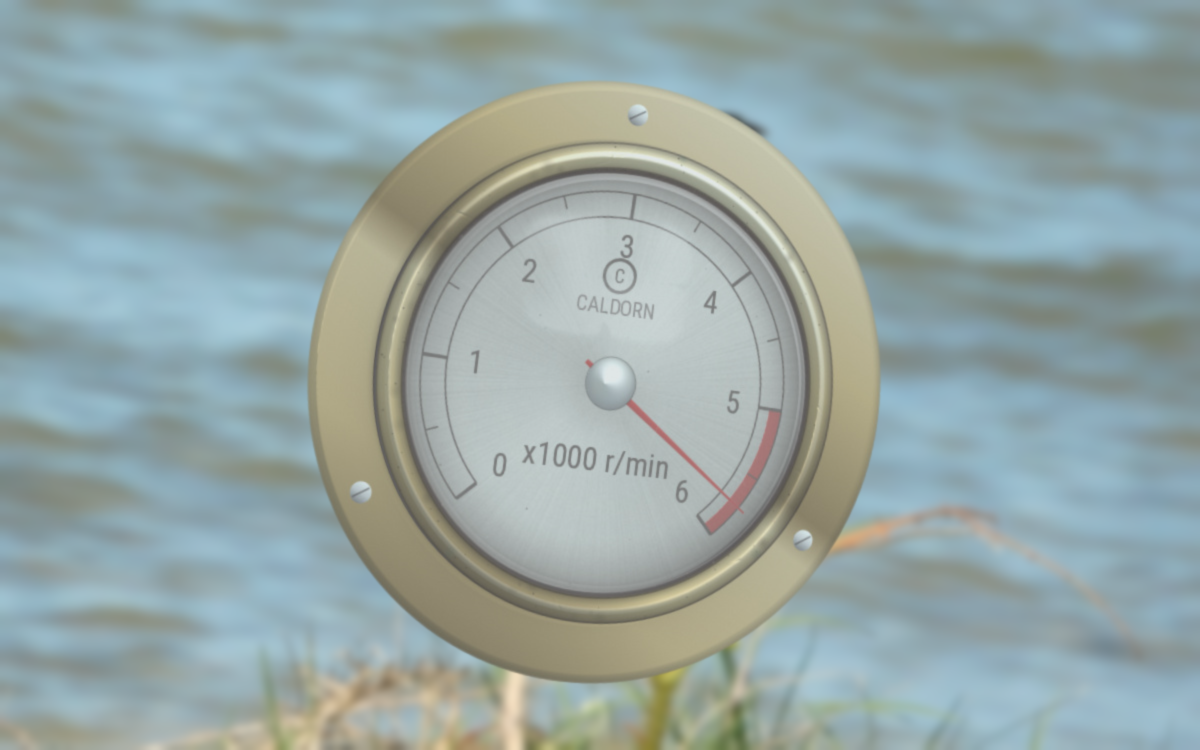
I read 5750 rpm
